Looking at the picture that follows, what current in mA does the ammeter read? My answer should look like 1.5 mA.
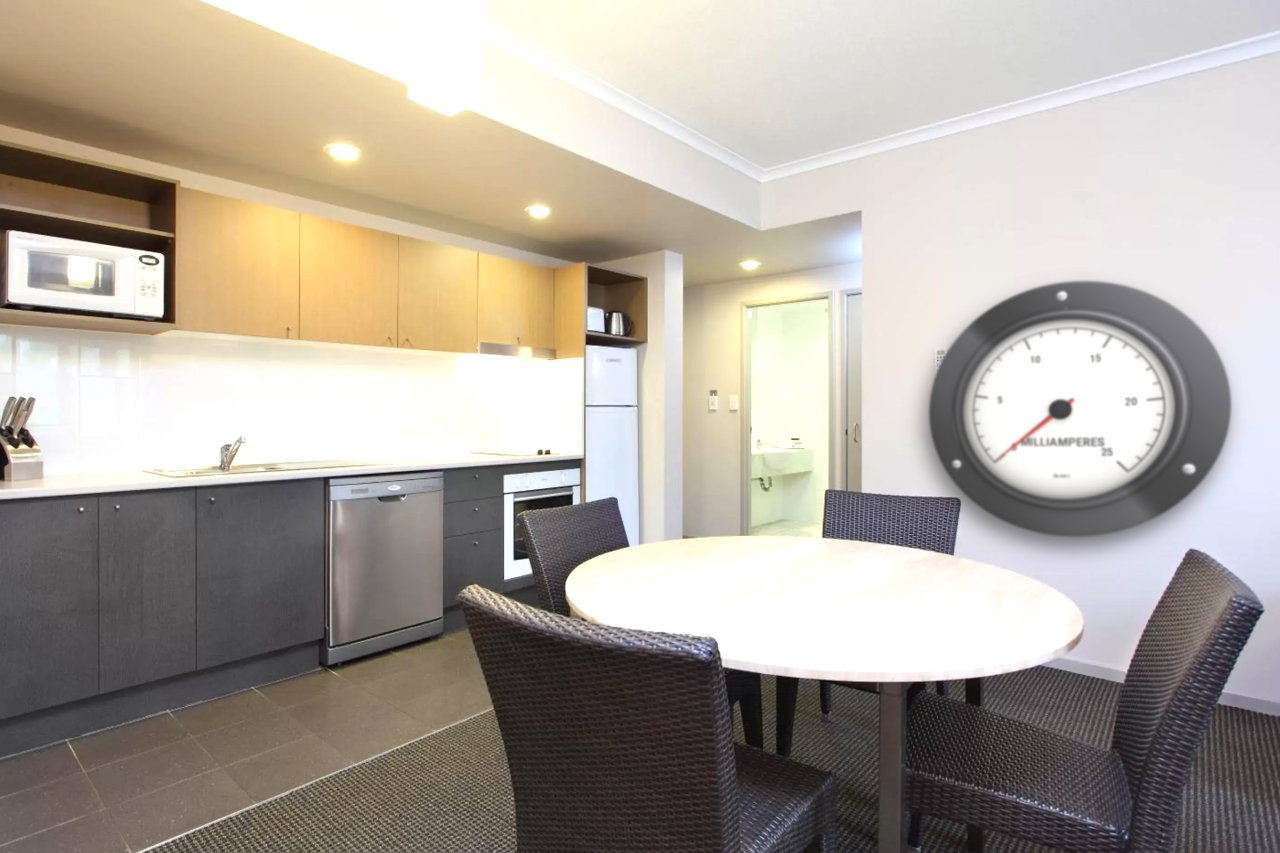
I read 0 mA
